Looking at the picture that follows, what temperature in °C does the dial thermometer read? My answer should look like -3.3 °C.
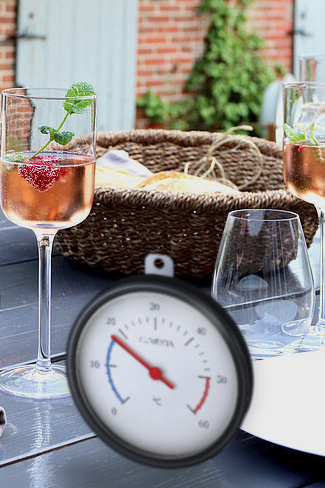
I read 18 °C
